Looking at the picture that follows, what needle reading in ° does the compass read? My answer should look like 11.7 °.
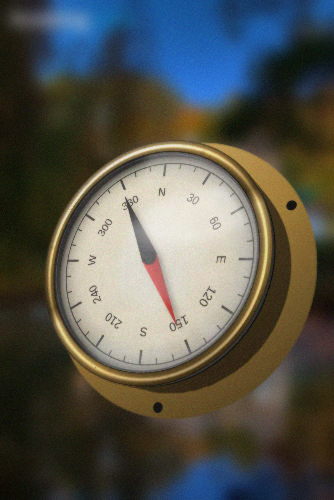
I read 150 °
